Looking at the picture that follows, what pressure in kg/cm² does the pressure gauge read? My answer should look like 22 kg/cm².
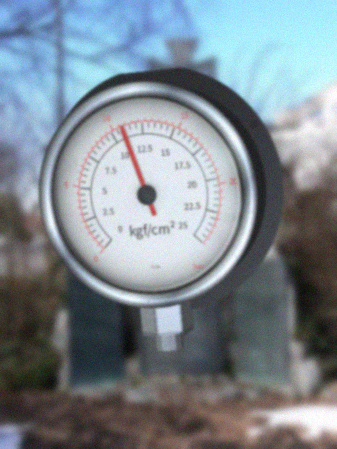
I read 11 kg/cm²
